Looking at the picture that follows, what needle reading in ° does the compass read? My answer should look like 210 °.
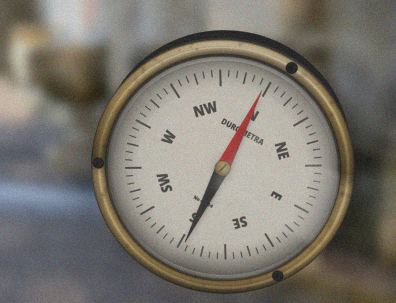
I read 357.5 °
